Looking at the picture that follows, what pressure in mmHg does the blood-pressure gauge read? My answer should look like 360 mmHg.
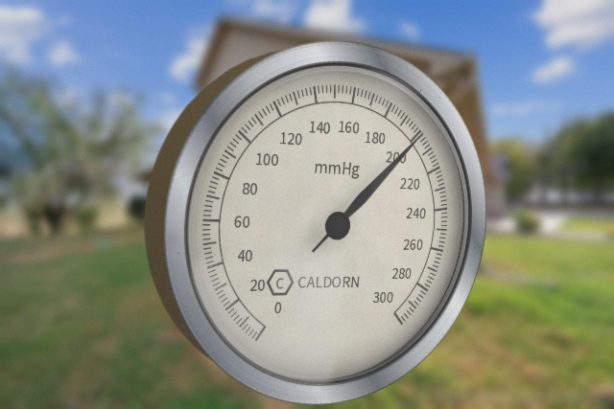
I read 200 mmHg
